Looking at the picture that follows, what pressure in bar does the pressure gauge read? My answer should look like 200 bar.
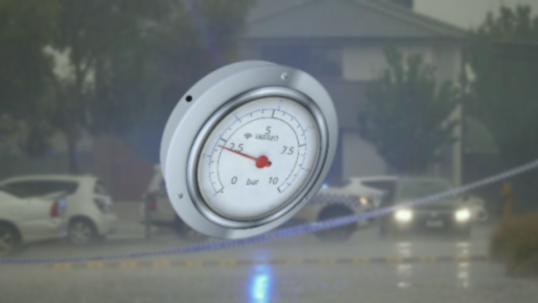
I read 2.25 bar
